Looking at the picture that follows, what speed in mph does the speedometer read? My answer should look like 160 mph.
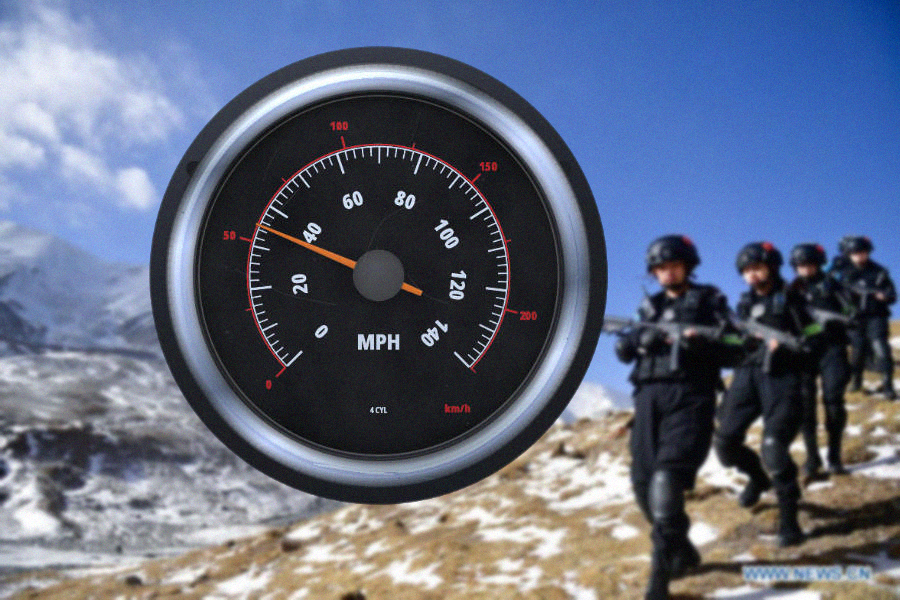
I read 35 mph
